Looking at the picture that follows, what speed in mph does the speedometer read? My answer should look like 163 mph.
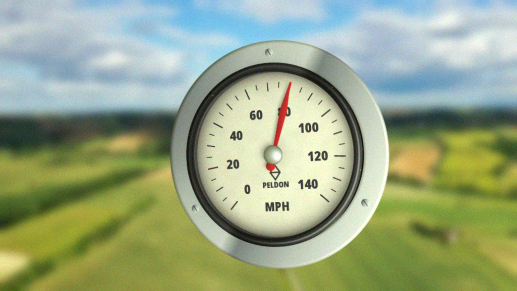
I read 80 mph
